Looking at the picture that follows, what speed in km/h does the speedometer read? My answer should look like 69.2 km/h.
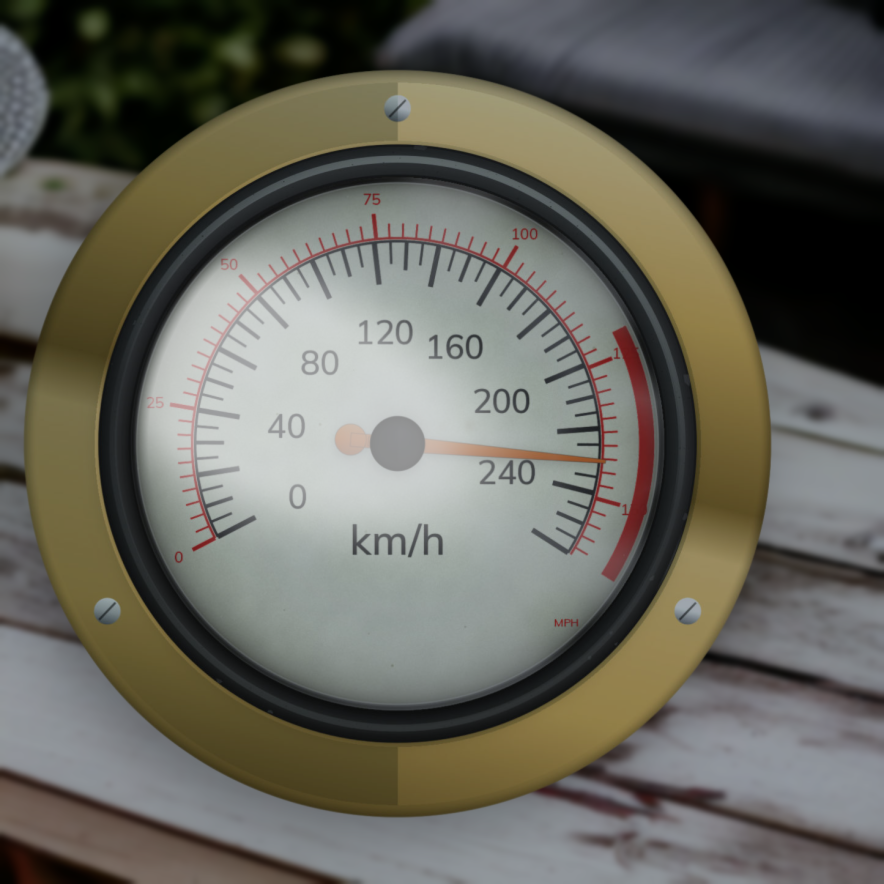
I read 230 km/h
